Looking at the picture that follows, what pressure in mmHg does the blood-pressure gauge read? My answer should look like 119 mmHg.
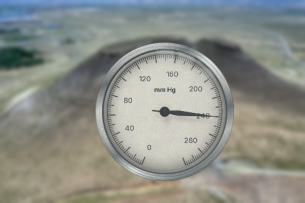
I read 240 mmHg
